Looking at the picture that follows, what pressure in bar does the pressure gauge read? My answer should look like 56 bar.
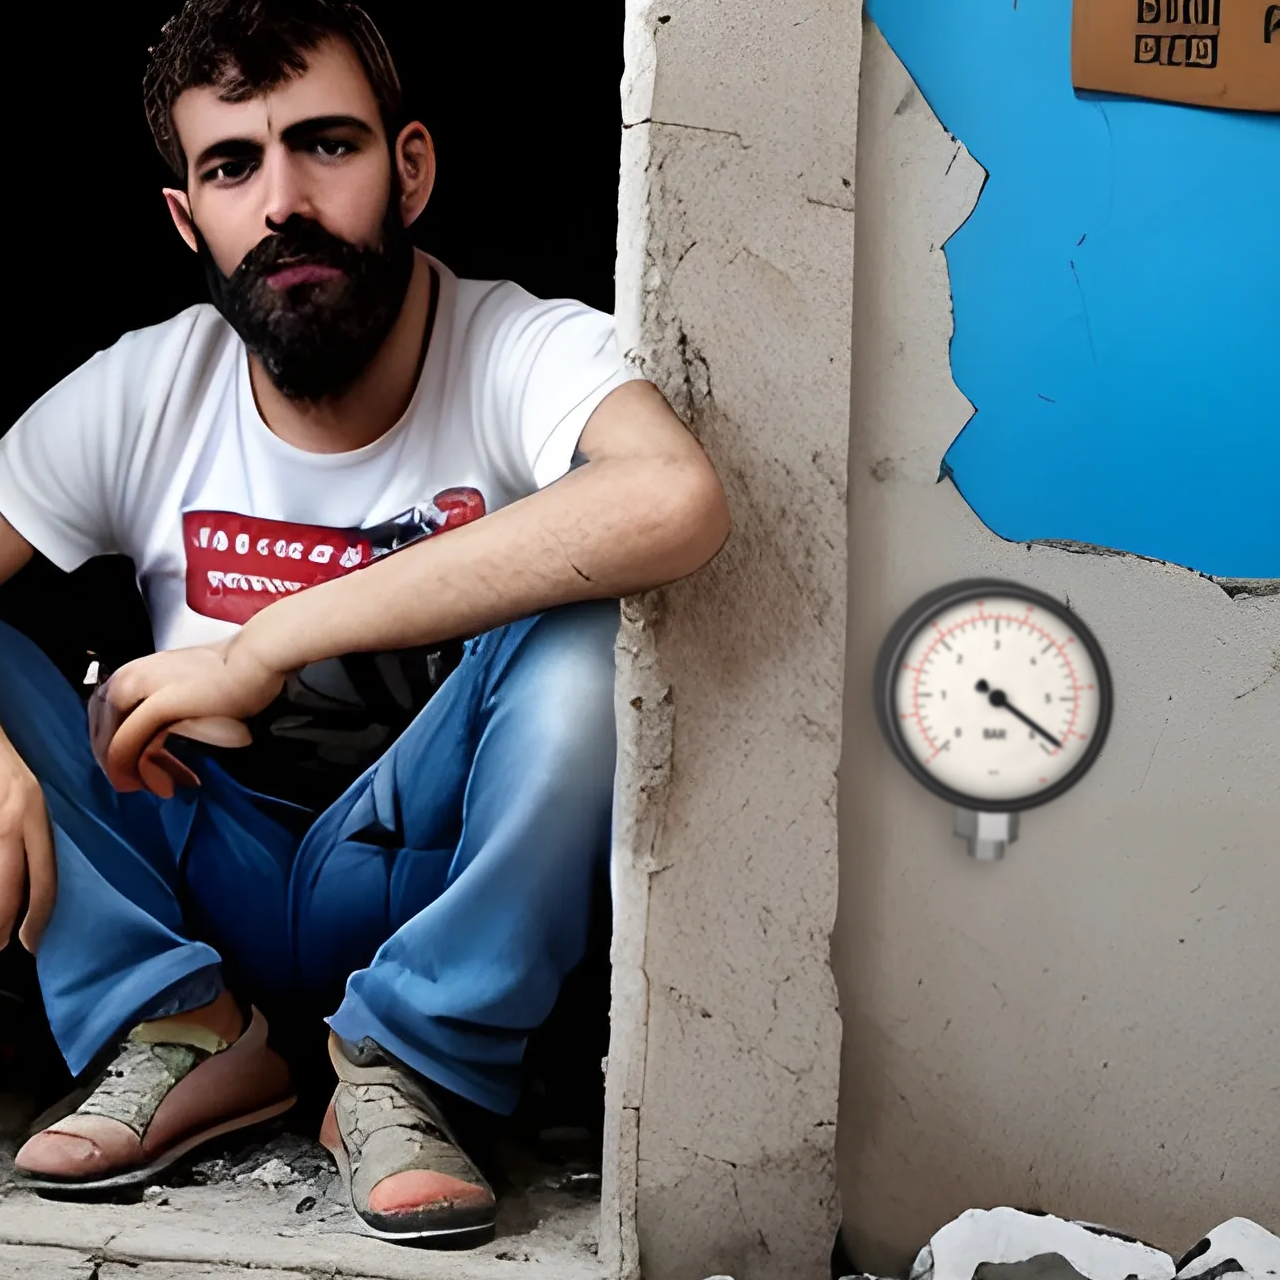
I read 5.8 bar
